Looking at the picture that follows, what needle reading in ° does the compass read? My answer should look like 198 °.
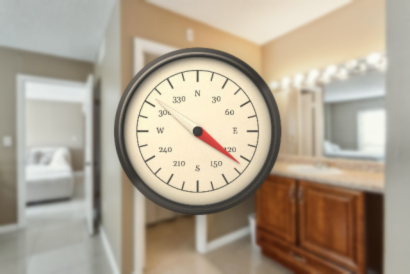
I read 127.5 °
